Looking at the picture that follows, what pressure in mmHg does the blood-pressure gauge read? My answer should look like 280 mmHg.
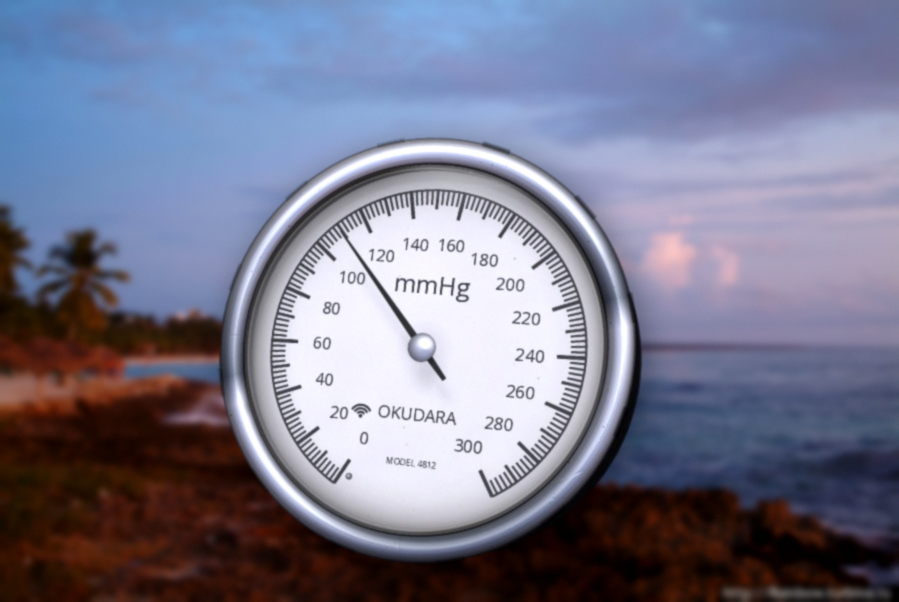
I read 110 mmHg
